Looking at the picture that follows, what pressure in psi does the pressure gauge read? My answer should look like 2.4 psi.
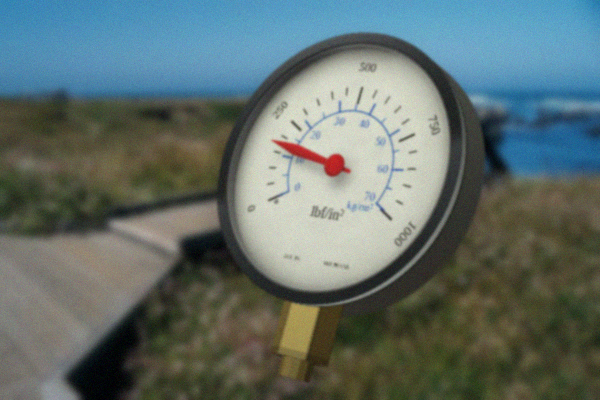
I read 175 psi
